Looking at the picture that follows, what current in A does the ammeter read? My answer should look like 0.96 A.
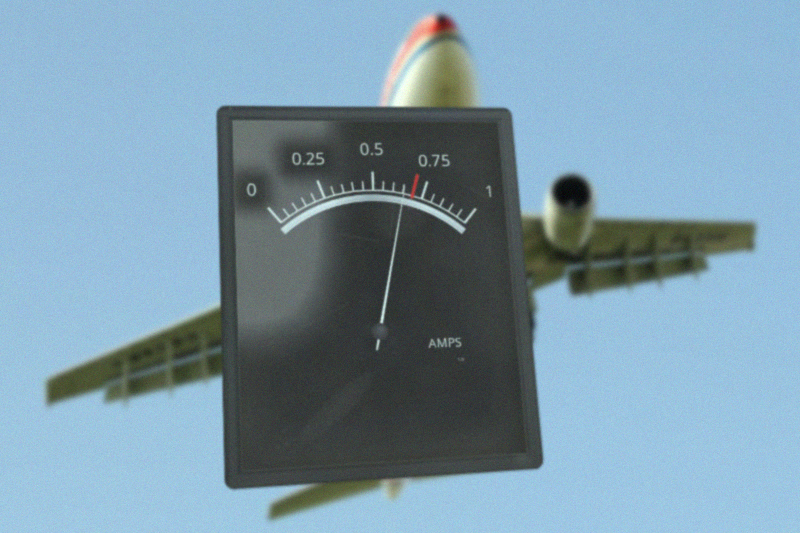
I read 0.65 A
